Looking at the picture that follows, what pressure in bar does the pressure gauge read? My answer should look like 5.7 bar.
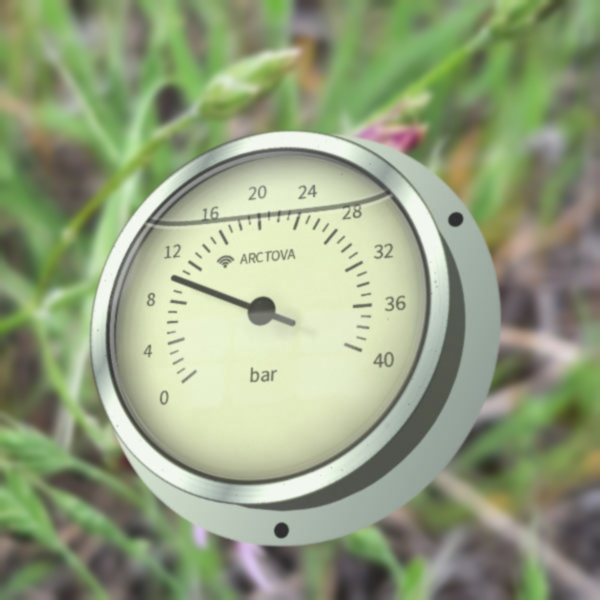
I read 10 bar
